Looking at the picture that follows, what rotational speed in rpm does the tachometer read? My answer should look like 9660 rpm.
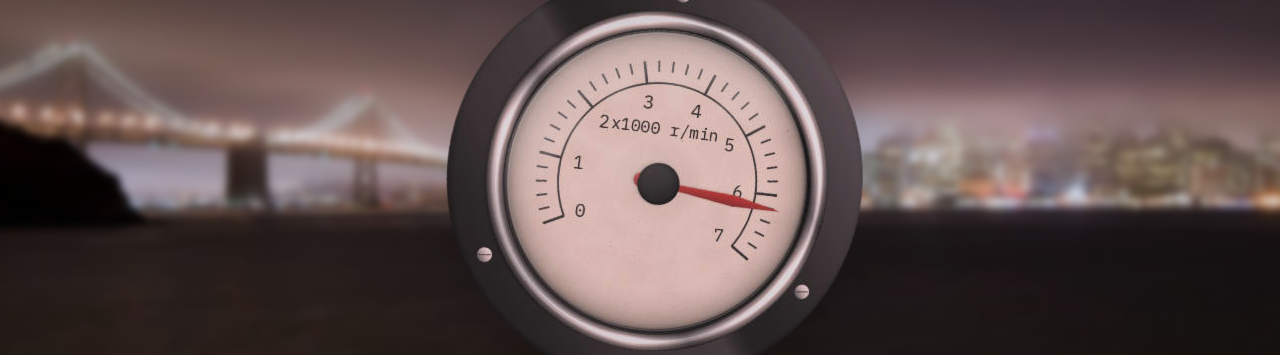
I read 6200 rpm
